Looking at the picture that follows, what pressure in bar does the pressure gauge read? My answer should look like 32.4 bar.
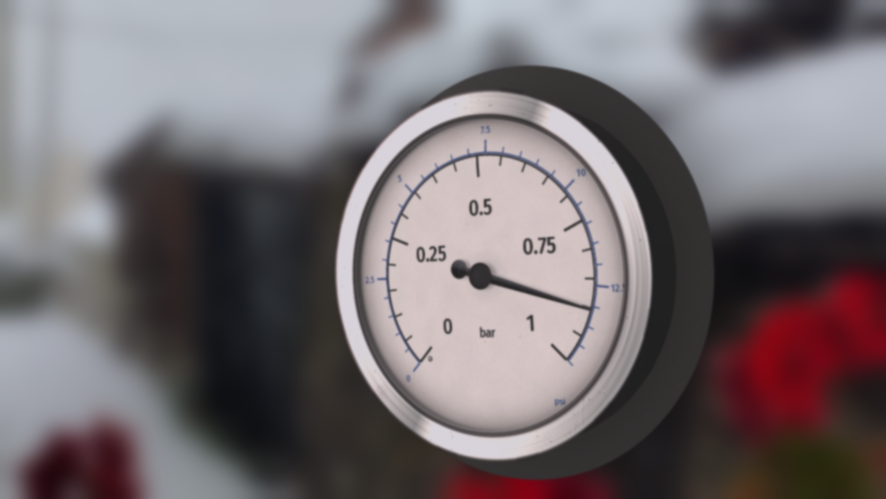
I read 0.9 bar
